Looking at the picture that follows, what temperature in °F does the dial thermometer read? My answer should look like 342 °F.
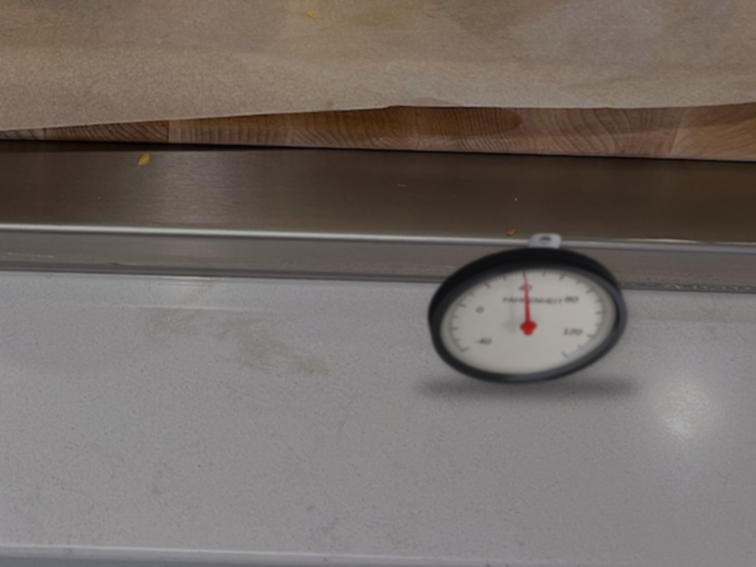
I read 40 °F
